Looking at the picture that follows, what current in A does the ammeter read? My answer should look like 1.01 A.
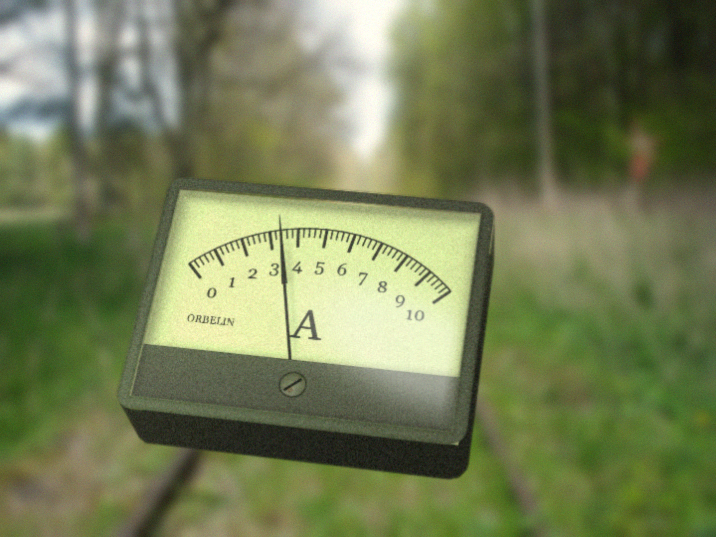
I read 3.4 A
